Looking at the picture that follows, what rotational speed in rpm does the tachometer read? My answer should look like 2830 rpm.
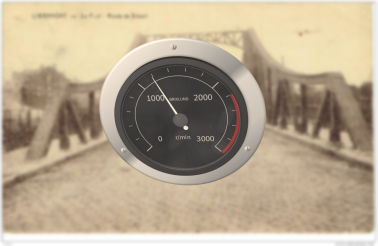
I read 1200 rpm
